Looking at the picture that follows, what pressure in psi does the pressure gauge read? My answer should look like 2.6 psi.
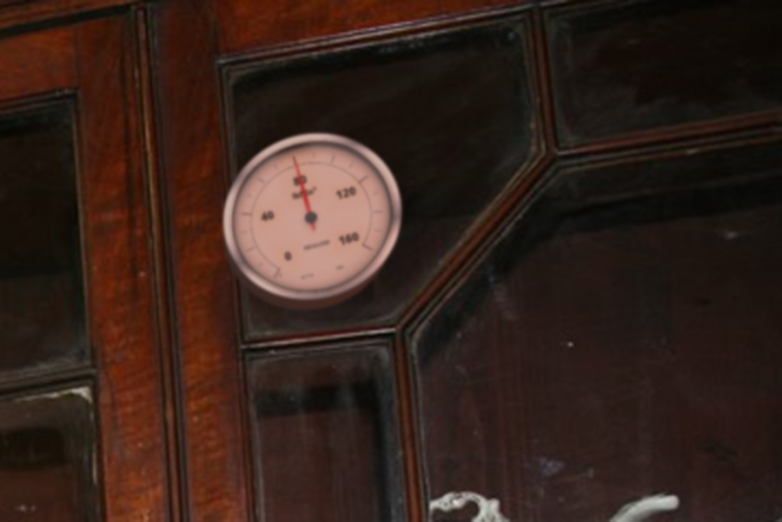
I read 80 psi
